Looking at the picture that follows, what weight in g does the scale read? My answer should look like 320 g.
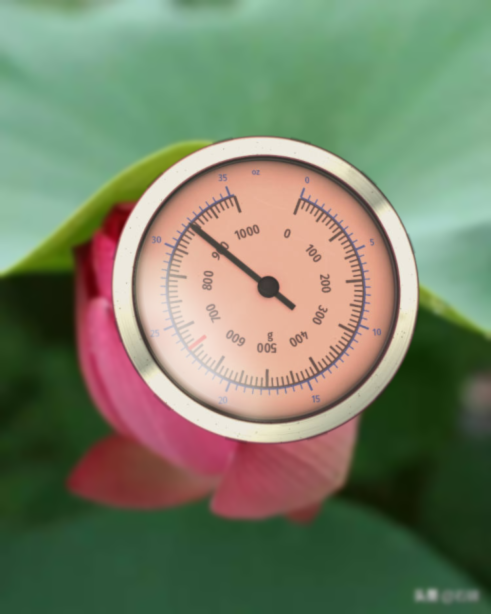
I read 900 g
